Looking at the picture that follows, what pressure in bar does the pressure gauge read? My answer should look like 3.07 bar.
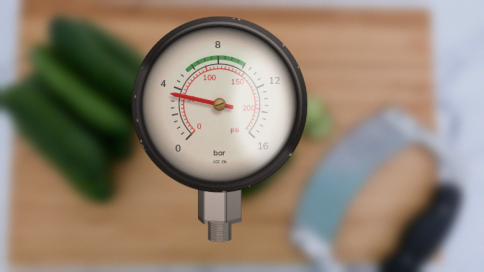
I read 3.5 bar
